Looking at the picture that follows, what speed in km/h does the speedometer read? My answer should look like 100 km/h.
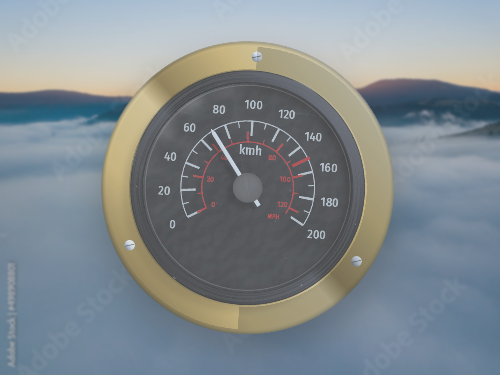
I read 70 km/h
